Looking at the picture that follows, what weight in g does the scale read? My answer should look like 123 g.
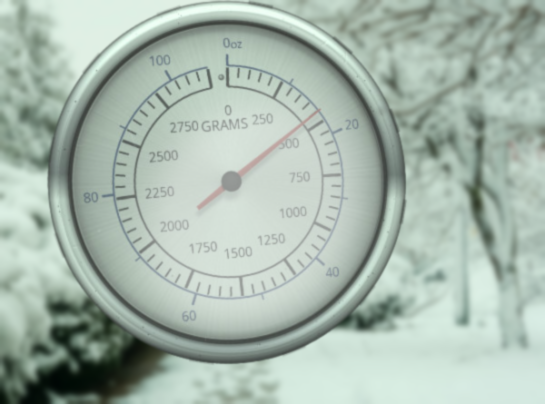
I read 450 g
